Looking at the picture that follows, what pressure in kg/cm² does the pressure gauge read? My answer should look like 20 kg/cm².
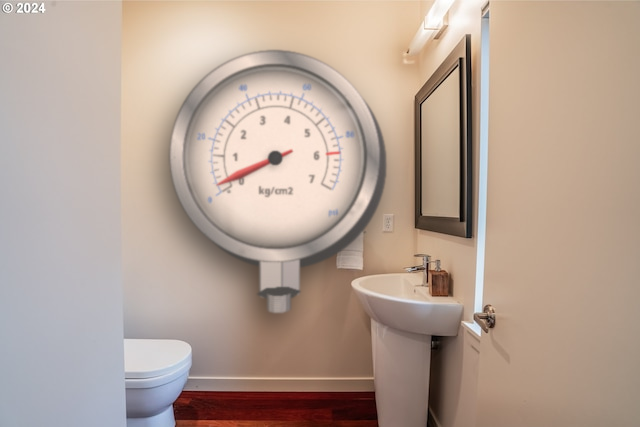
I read 0.2 kg/cm²
